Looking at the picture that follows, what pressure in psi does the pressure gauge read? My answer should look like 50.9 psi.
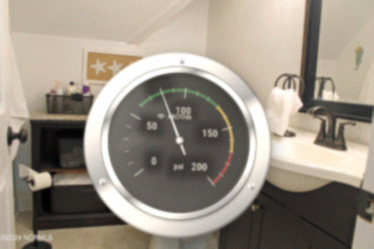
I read 80 psi
